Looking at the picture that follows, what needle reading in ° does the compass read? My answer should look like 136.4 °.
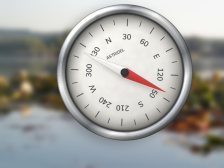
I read 142.5 °
